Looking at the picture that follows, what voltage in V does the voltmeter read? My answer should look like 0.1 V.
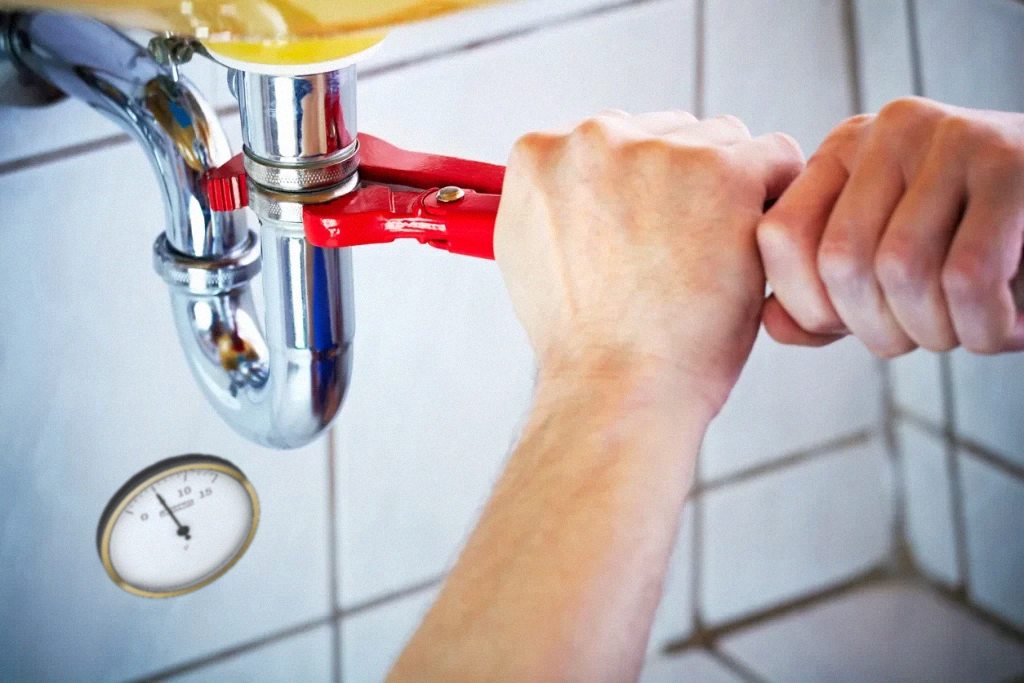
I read 5 V
